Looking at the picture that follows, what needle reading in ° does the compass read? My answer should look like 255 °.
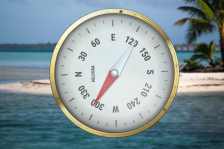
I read 305 °
